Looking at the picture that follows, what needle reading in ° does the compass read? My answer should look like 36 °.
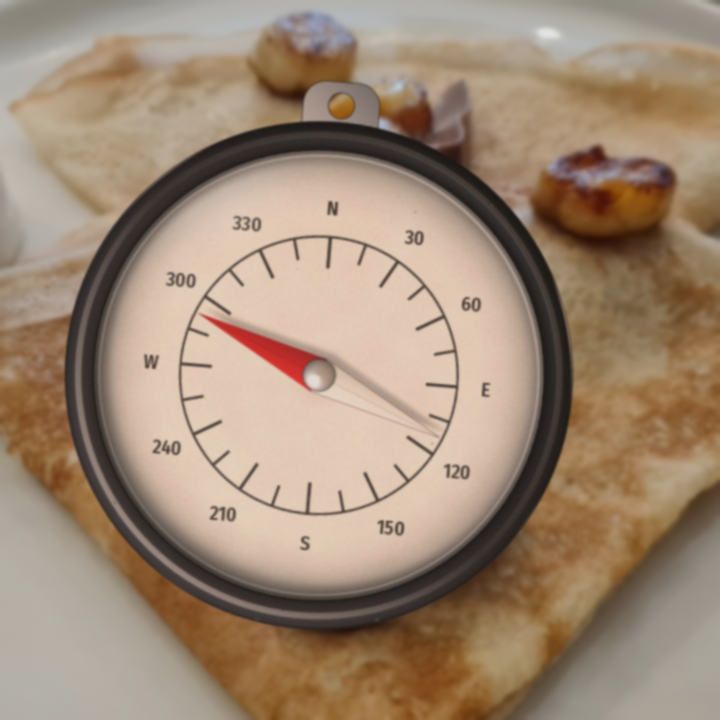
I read 292.5 °
